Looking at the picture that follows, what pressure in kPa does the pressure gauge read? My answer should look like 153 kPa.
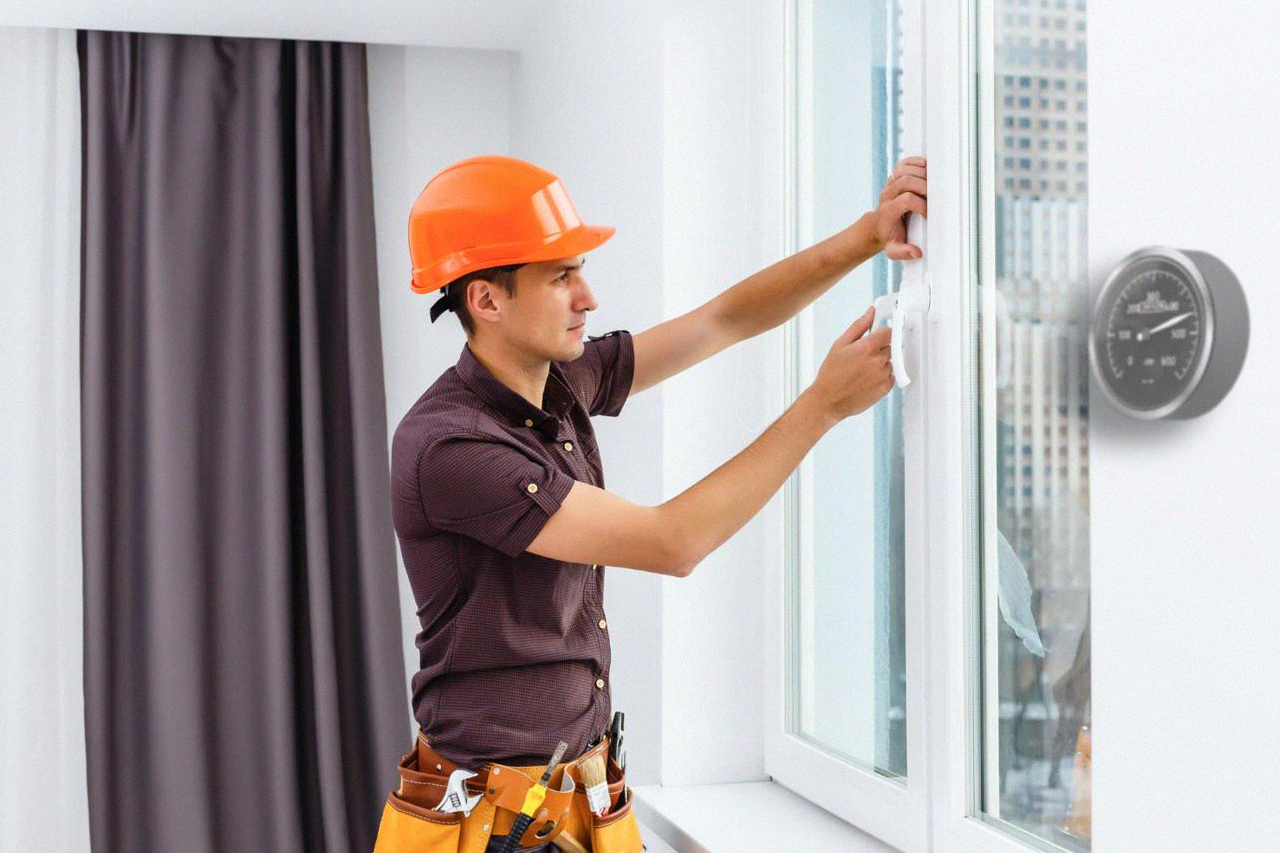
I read 460 kPa
